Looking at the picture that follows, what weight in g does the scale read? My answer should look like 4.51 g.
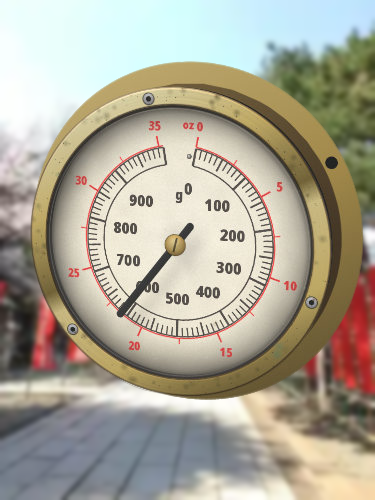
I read 610 g
